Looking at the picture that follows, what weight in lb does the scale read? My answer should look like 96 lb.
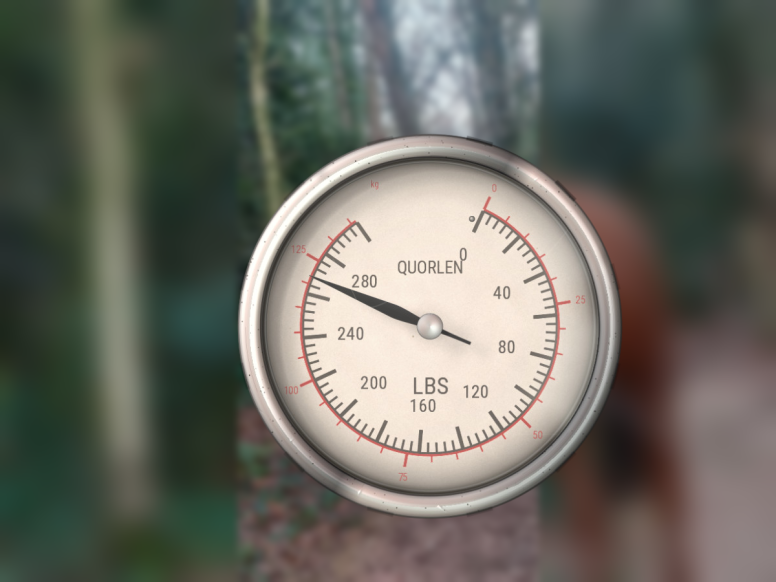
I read 268 lb
